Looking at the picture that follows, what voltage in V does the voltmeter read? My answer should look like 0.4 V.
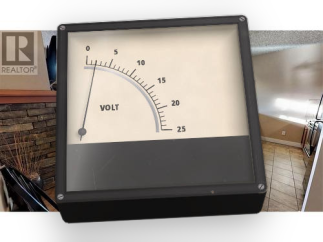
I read 2 V
